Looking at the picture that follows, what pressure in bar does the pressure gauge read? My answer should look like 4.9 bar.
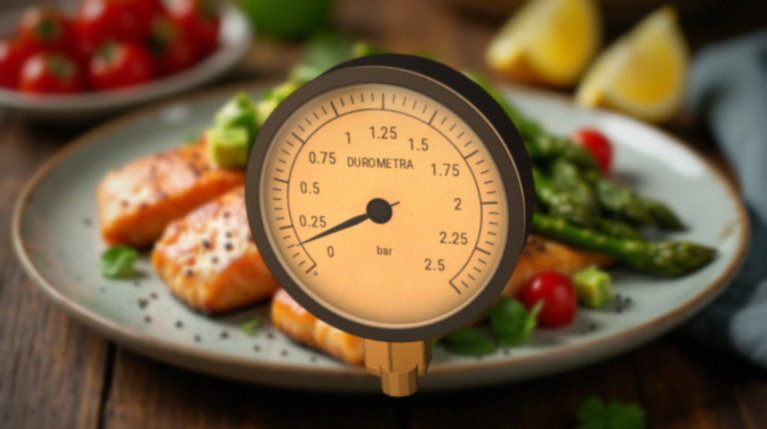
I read 0.15 bar
